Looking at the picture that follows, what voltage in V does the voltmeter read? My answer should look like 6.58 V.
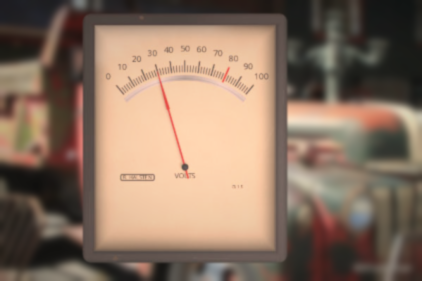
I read 30 V
